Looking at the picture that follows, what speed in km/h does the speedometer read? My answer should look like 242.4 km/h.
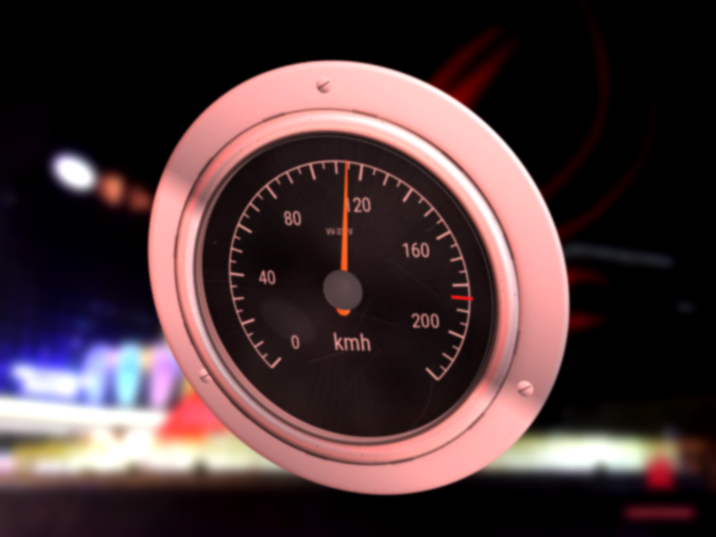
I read 115 km/h
